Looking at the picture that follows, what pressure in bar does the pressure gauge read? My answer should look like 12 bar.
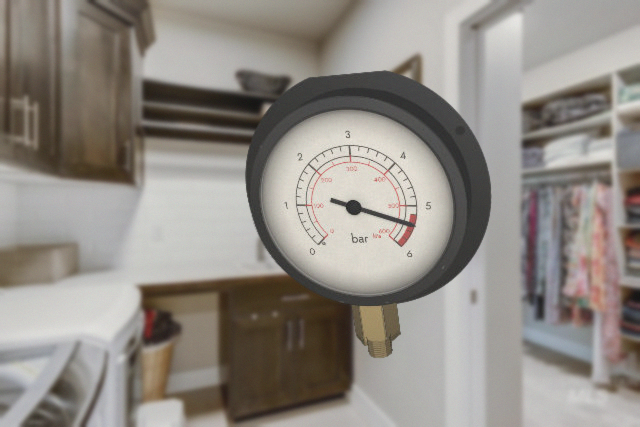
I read 5.4 bar
